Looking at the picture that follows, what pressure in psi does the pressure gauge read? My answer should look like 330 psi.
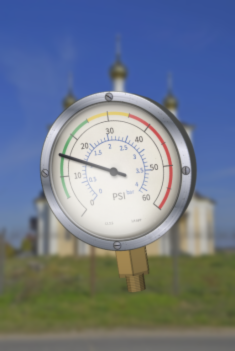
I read 15 psi
